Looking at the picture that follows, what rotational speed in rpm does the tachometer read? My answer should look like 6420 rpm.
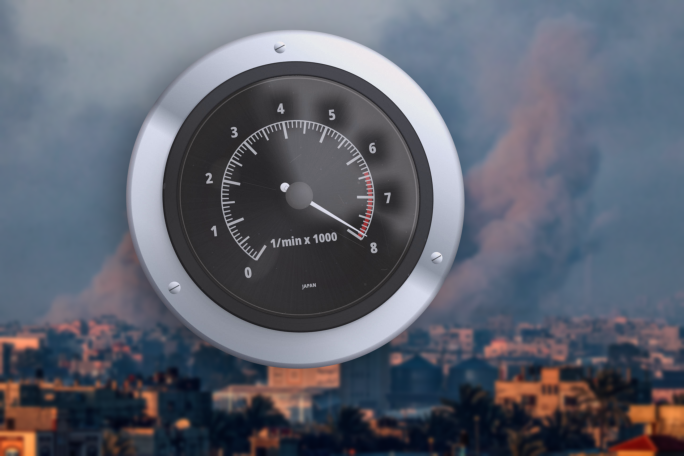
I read 7900 rpm
